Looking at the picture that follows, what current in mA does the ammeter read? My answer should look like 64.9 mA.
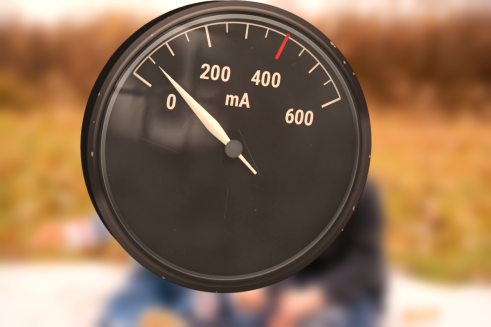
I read 50 mA
